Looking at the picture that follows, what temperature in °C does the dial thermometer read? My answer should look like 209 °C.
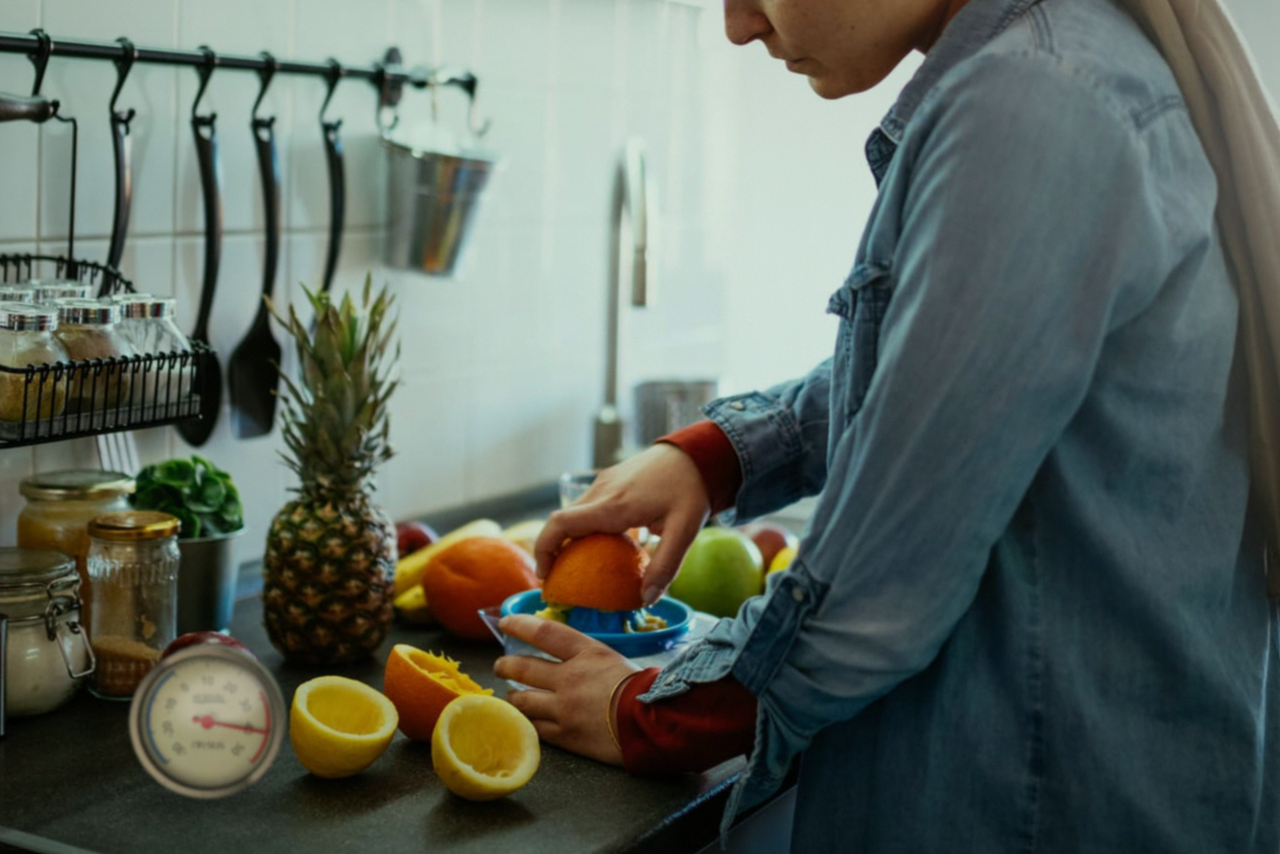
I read 40 °C
